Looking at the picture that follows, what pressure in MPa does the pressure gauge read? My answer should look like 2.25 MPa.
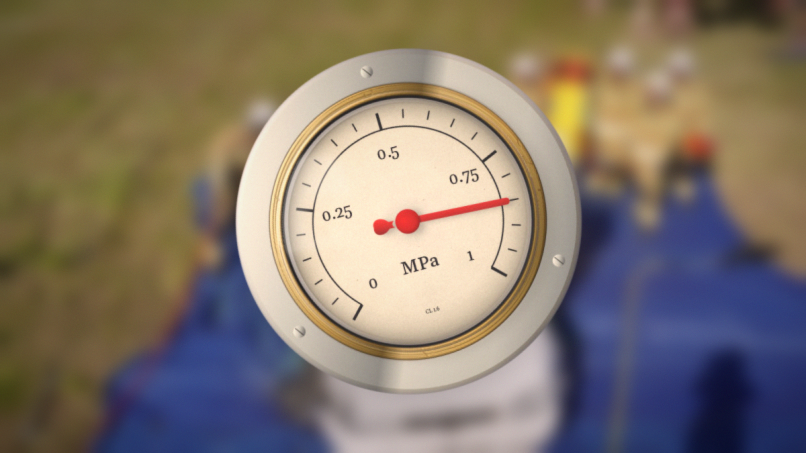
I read 0.85 MPa
